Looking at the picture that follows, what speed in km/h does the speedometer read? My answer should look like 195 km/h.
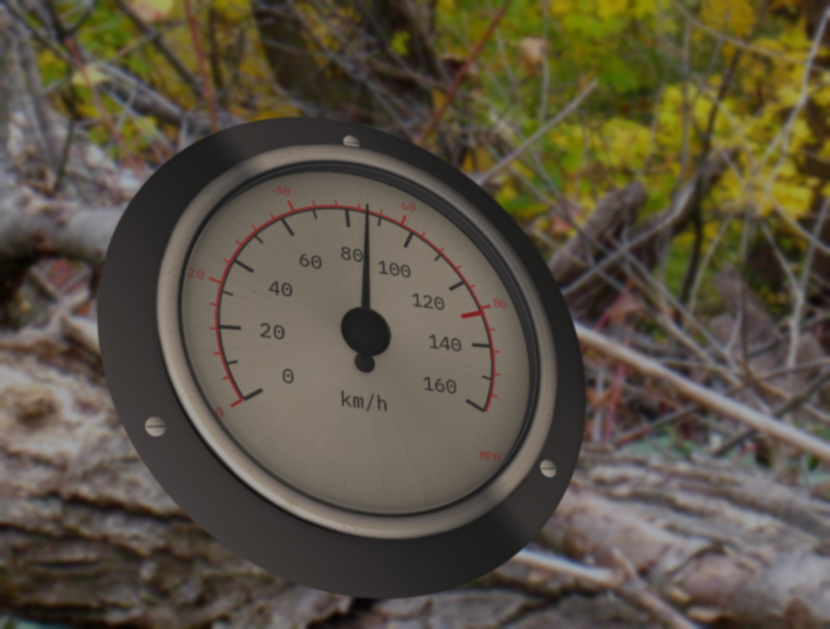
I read 85 km/h
